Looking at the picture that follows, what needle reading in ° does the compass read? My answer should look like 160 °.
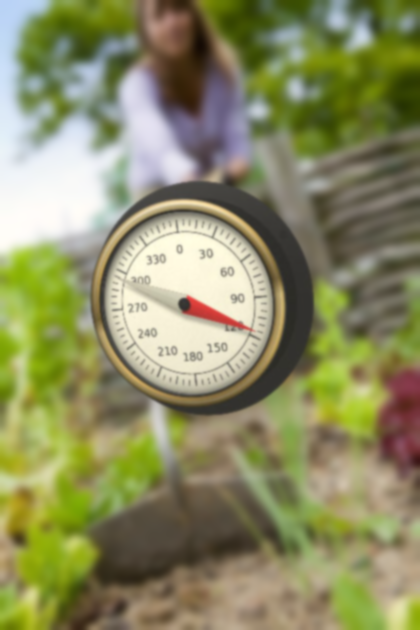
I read 115 °
